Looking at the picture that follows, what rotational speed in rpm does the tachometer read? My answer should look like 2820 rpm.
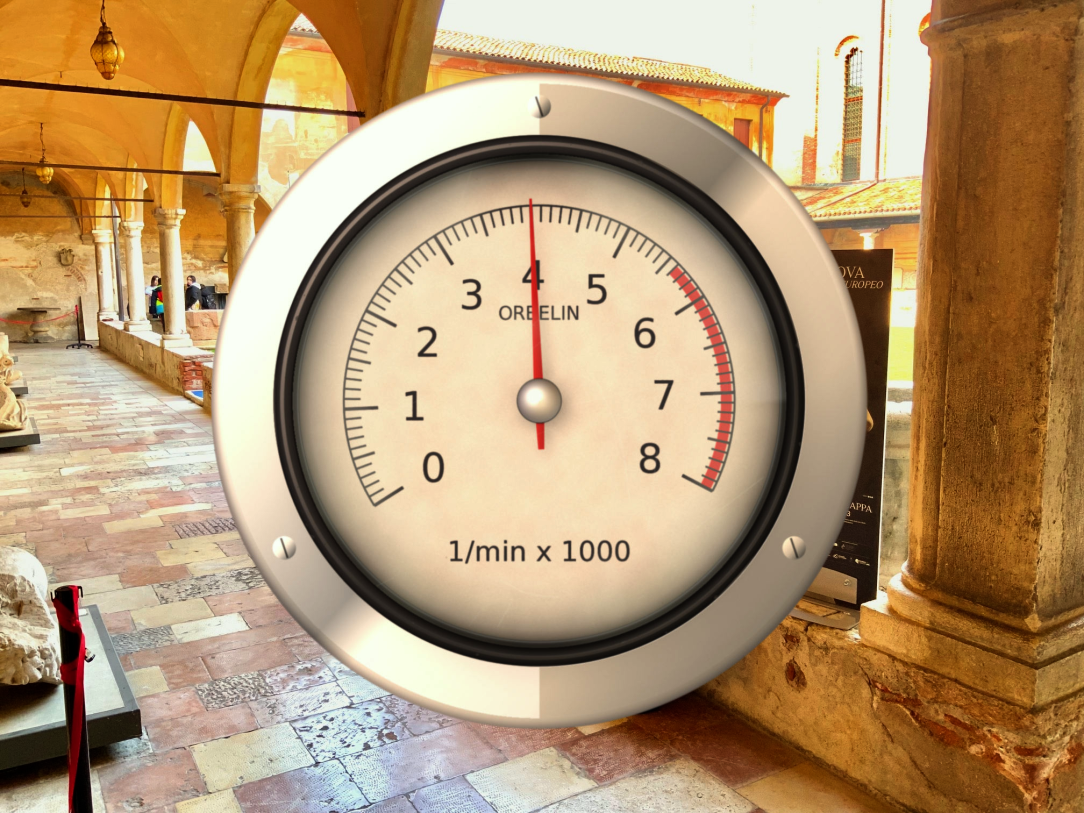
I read 4000 rpm
